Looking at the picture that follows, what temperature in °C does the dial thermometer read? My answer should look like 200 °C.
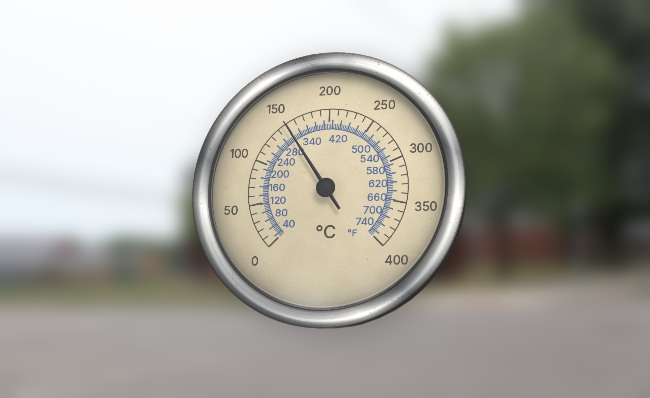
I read 150 °C
